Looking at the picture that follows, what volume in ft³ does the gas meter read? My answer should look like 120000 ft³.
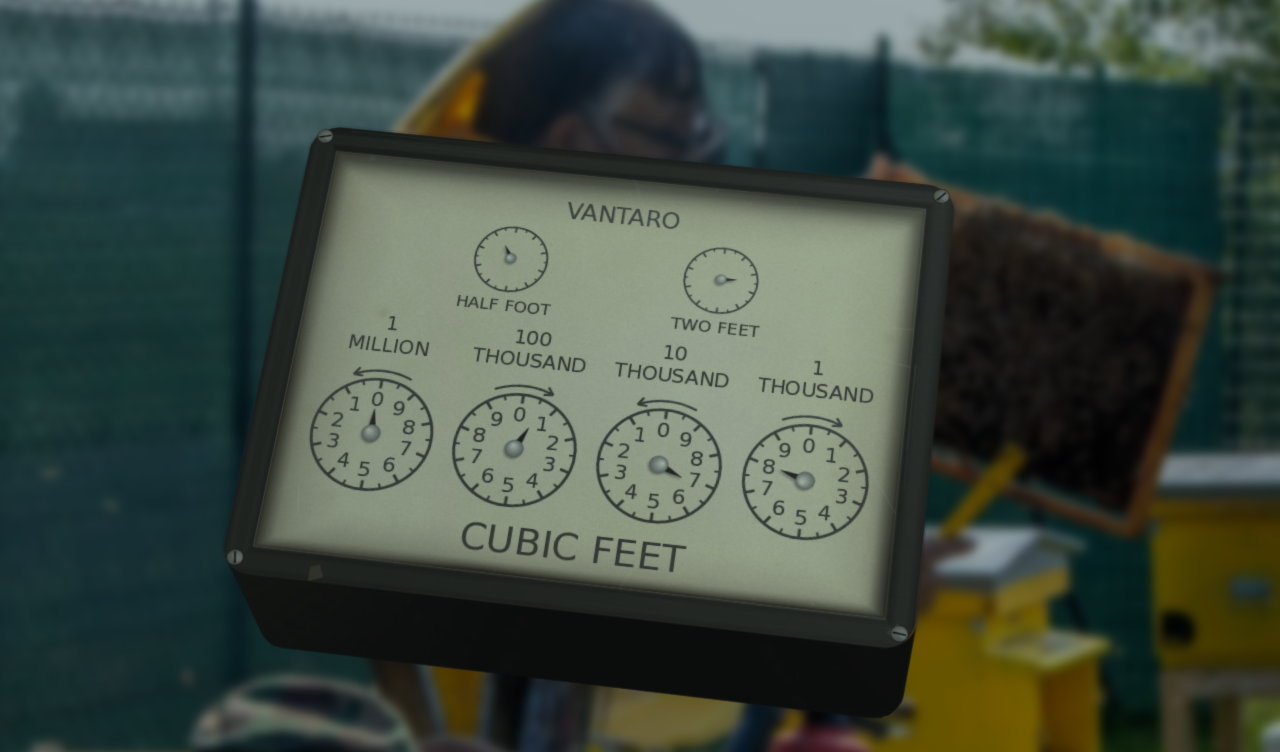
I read 6800 ft³
